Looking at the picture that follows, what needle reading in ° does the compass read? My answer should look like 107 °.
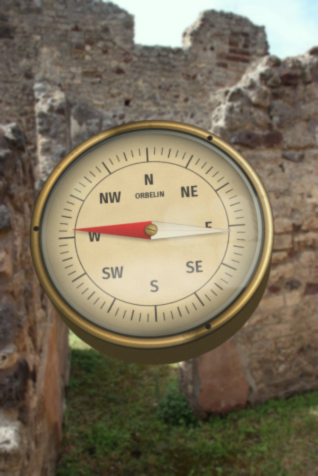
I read 275 °
